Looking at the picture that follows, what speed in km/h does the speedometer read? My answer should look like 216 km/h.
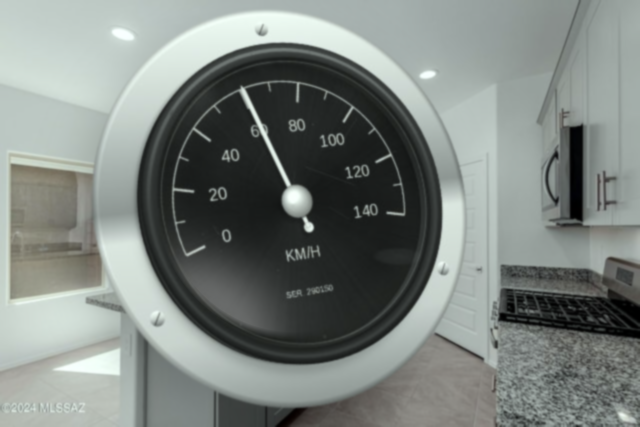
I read 60 km/h
